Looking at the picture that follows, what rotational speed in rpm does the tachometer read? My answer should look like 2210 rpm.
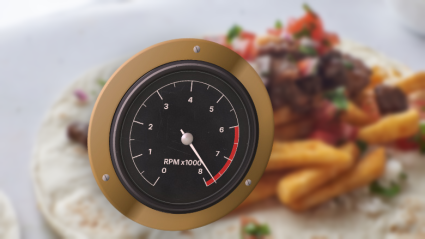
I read 7750 rpm
